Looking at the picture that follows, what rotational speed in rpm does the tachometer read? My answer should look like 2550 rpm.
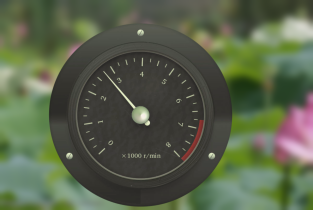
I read 2750 rpm
